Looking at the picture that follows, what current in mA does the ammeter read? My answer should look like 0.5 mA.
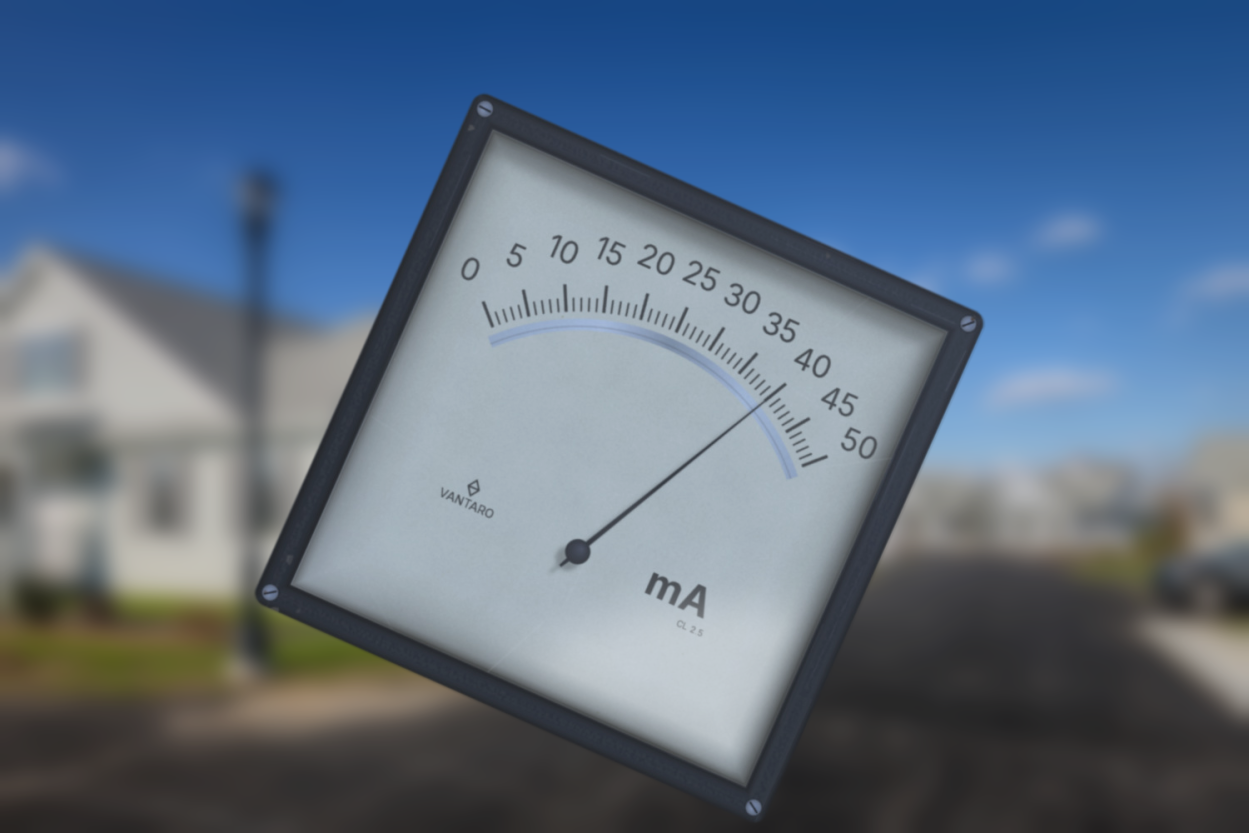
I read 40 mA
